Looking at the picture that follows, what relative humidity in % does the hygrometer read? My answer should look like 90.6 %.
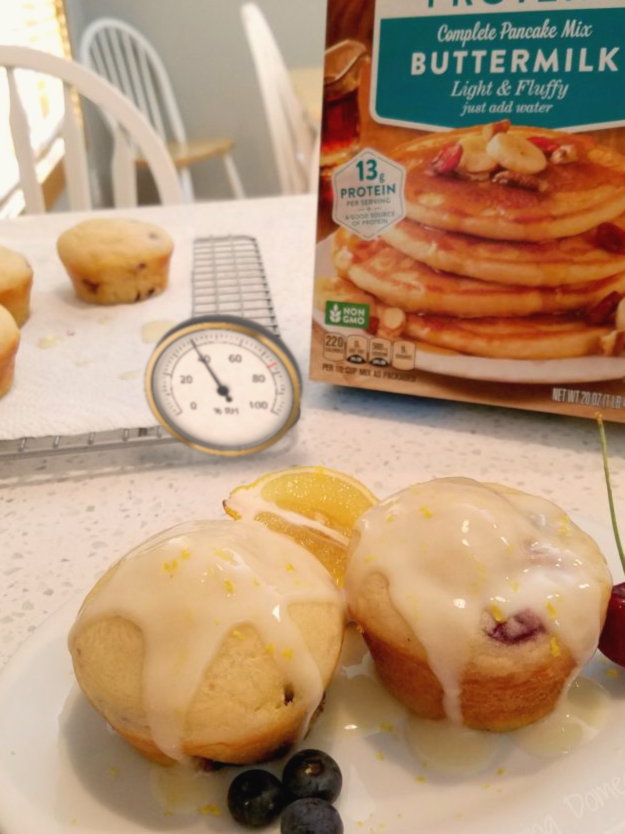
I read 40 %
